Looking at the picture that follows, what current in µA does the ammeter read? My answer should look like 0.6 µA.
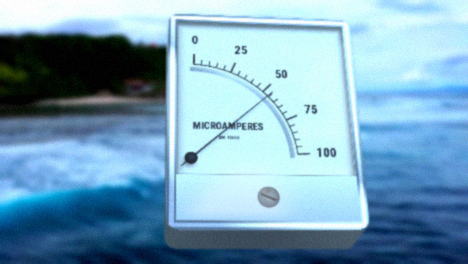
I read 55 µA
